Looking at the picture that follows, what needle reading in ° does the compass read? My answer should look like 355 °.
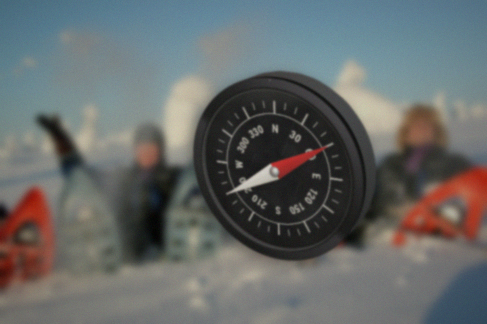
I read 60 °
